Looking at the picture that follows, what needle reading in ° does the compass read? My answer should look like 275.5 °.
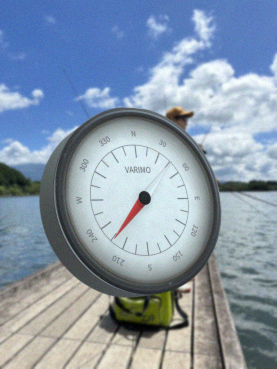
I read 225 °
